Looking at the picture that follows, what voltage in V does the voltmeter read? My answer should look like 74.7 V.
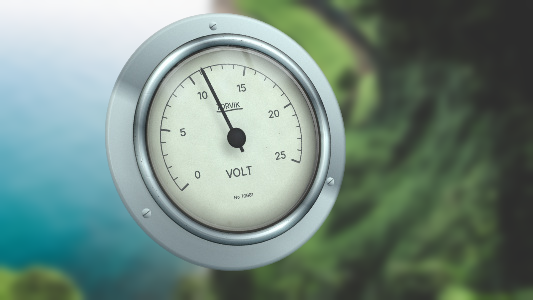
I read 11 V
